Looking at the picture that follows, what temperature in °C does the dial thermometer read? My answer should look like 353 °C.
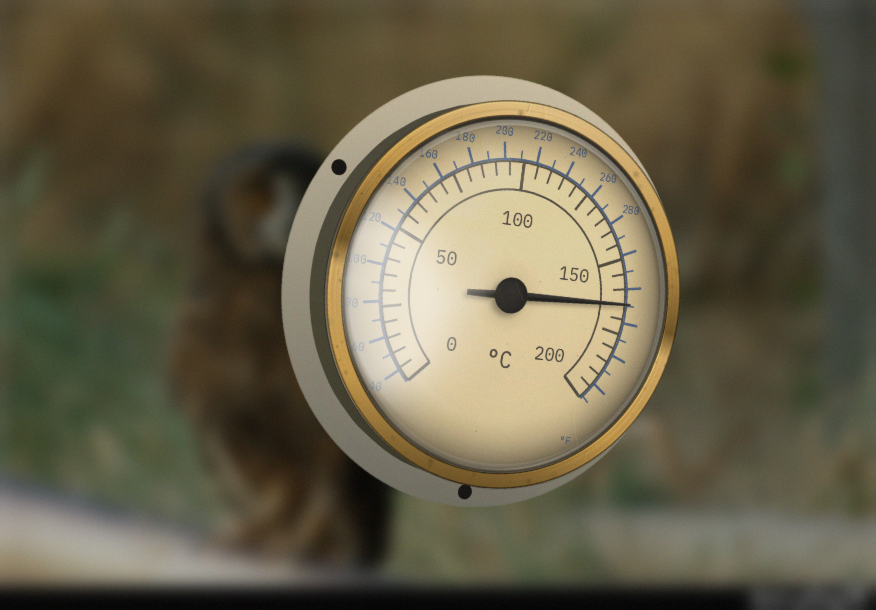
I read 165 °C
